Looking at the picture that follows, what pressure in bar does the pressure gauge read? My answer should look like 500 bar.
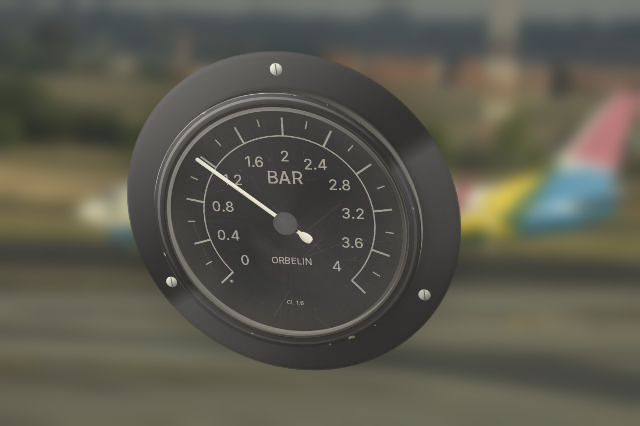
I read 1.2 bar
